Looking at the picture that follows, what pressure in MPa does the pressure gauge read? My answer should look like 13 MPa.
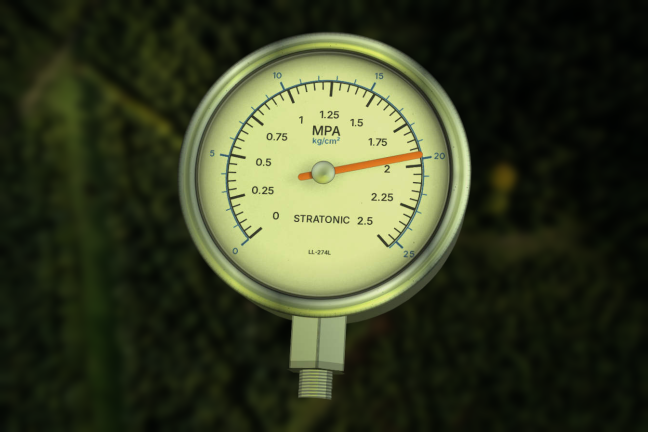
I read 1.95 MPa
